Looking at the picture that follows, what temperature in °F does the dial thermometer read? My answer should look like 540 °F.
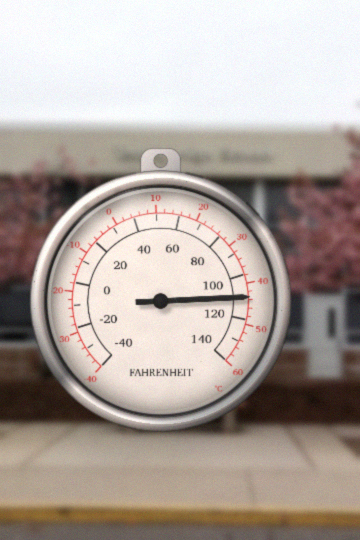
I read 110 °F
